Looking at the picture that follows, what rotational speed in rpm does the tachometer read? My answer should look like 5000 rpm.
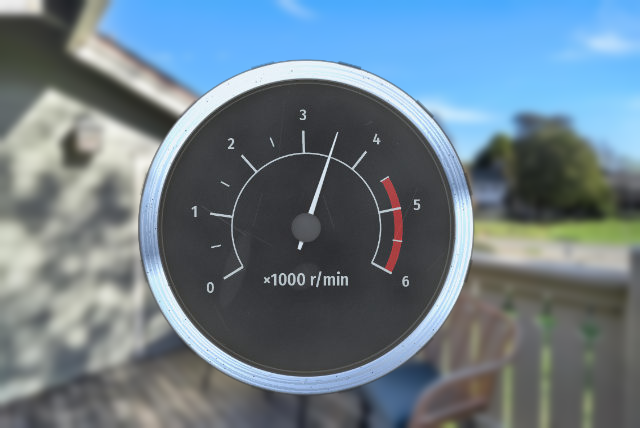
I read 3500 rpm
